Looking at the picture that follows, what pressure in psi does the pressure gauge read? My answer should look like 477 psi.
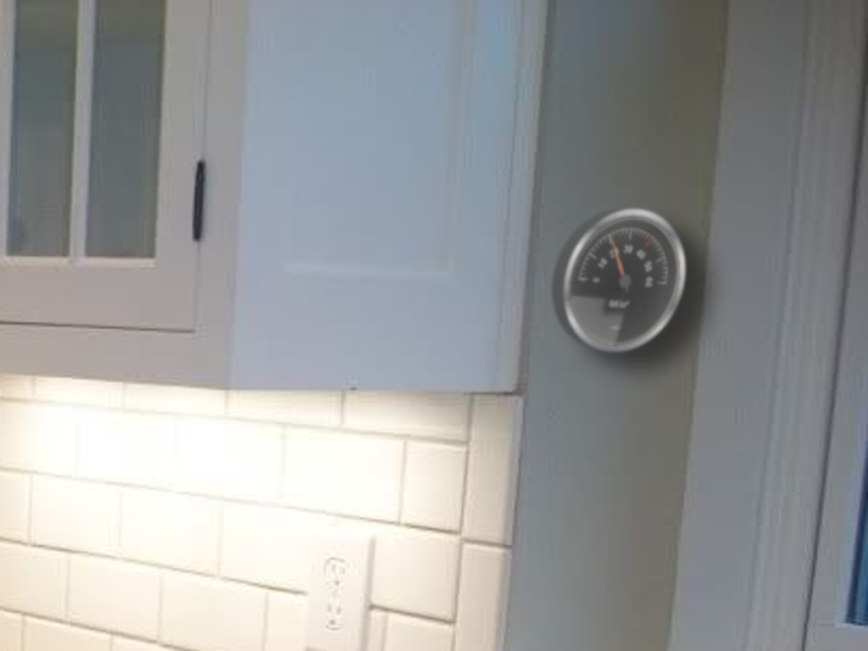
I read 20 psi
